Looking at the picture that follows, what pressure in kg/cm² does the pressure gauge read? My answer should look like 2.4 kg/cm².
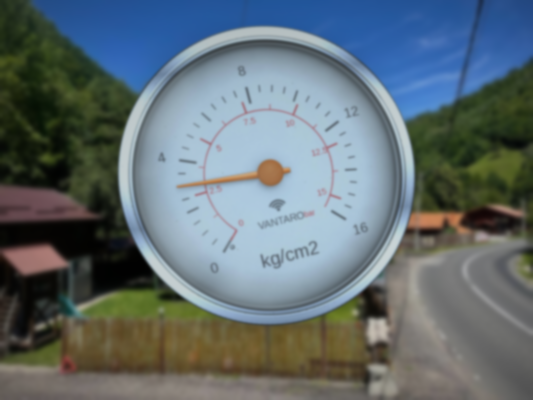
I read 3 kg/cm²
